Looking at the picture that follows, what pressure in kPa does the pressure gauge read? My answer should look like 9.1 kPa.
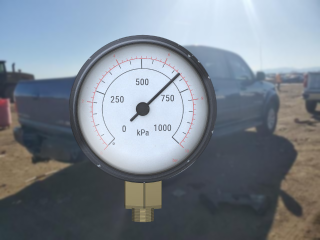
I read 675 kPa
